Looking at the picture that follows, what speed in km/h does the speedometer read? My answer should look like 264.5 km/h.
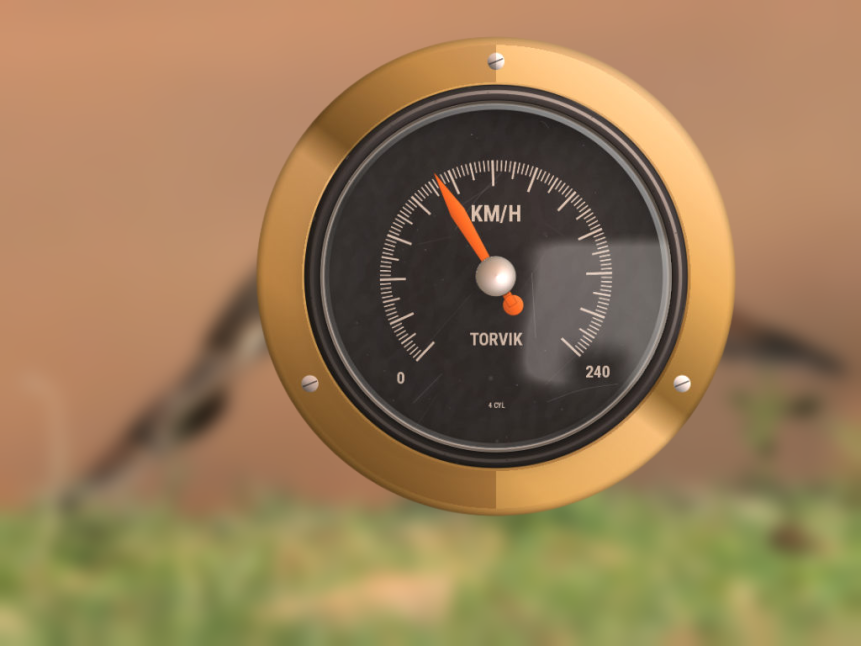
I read 94 km/h
